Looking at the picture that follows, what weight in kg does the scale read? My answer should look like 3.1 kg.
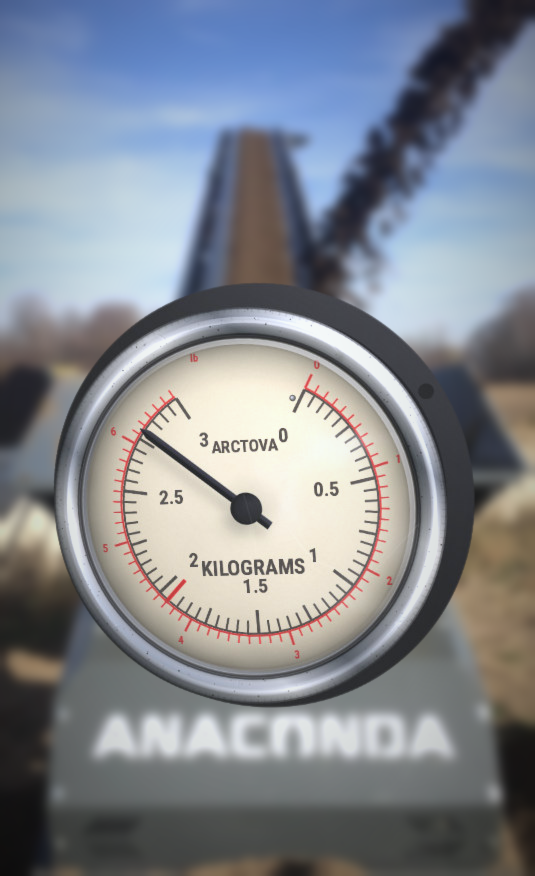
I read 2.8 kg
